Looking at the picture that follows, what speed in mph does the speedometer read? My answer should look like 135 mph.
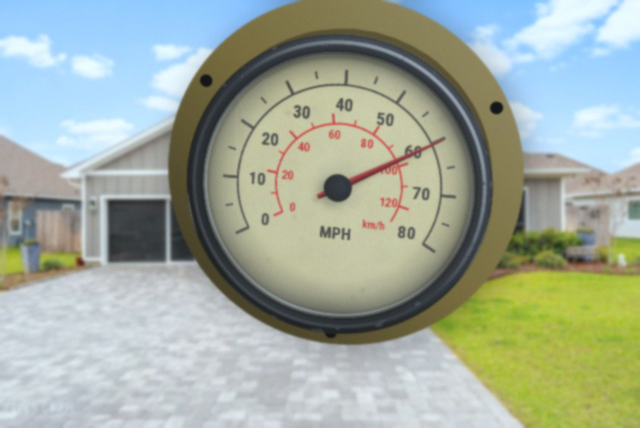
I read 60 mph
